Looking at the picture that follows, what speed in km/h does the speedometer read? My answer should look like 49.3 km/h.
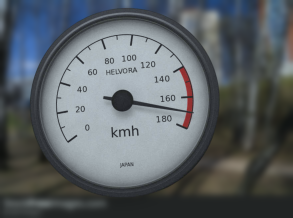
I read 170 km/h
